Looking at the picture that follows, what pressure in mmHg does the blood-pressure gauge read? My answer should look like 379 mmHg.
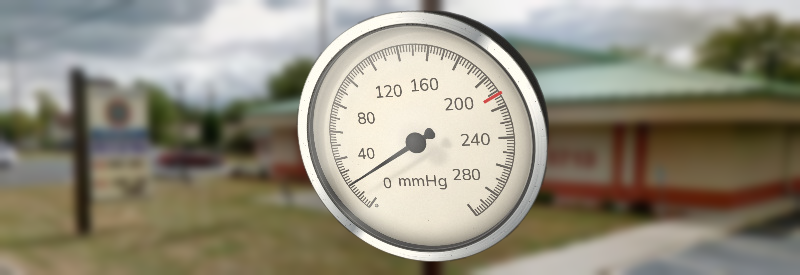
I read 20 mmHg
